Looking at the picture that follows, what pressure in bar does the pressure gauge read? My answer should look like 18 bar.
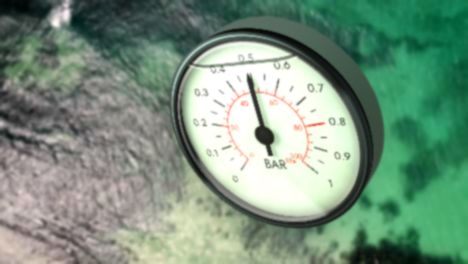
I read 0.5 bar
